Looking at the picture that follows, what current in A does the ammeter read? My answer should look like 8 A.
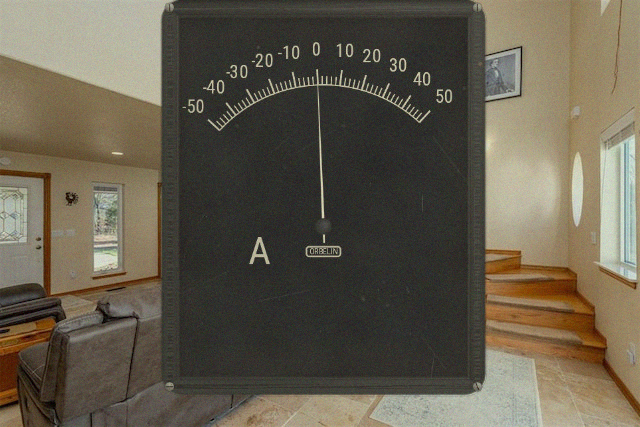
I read 0 A
